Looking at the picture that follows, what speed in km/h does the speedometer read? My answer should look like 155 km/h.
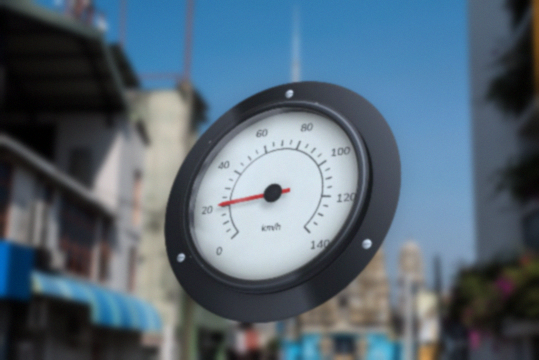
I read 20 km/h
